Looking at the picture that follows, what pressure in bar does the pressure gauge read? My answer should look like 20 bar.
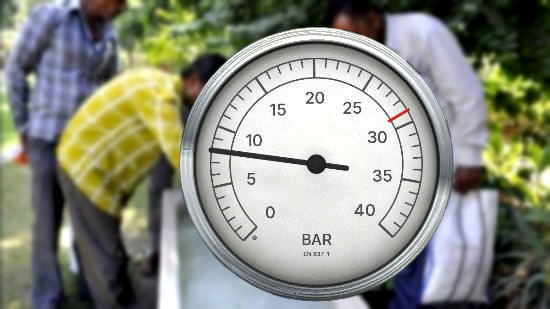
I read 8 bar
